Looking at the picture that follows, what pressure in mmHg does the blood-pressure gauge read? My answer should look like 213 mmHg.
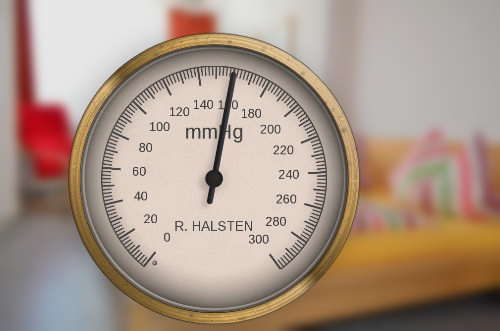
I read 160 mmHg
